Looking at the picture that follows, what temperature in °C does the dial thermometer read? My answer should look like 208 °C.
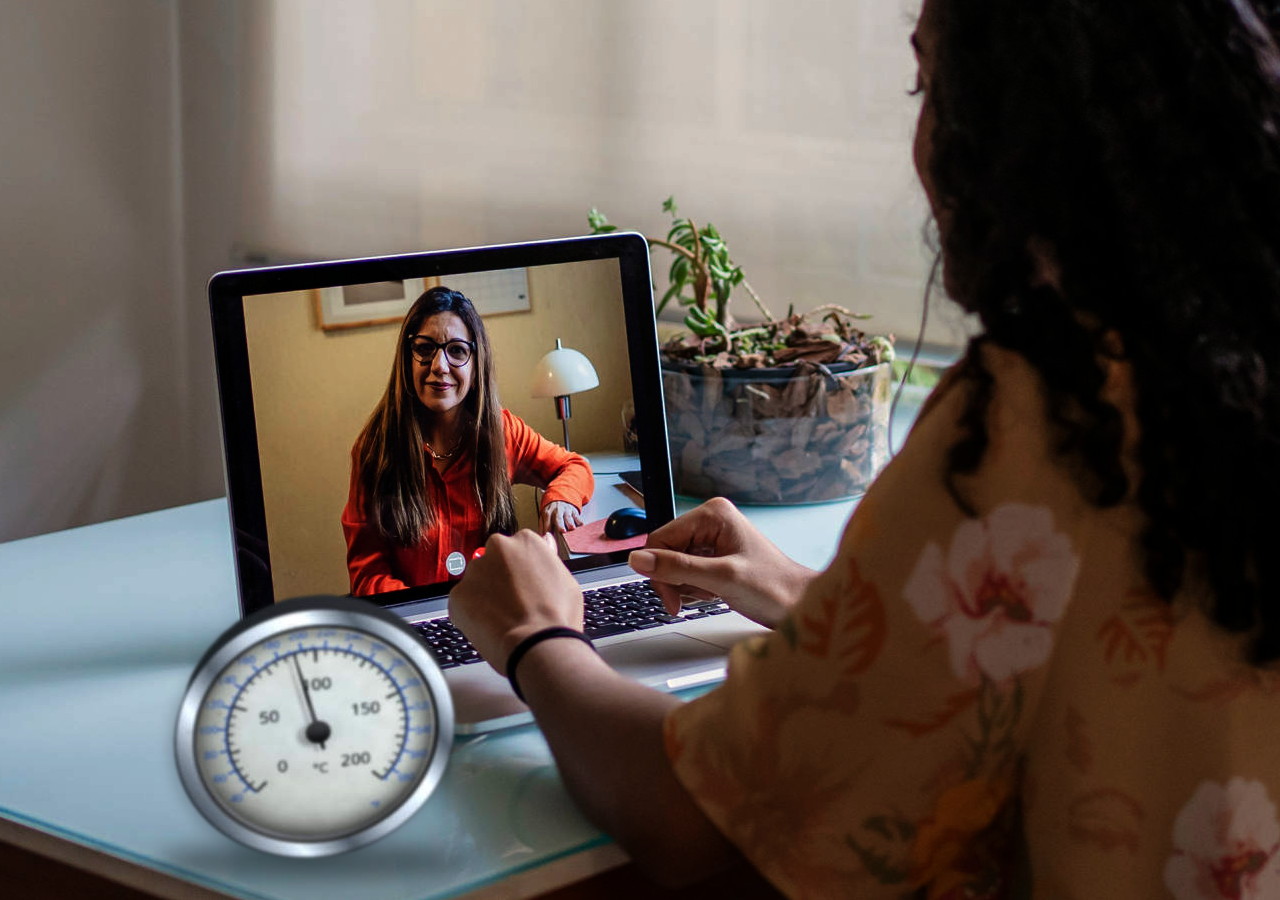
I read 90 °C
